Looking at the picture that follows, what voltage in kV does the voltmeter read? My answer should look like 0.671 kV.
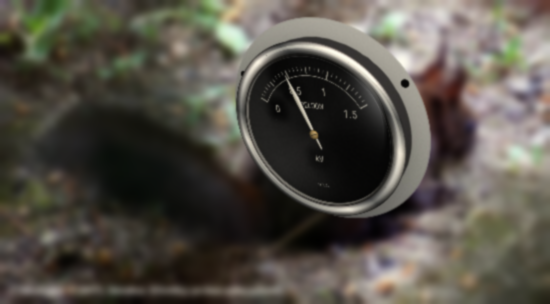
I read 0.5 kV
